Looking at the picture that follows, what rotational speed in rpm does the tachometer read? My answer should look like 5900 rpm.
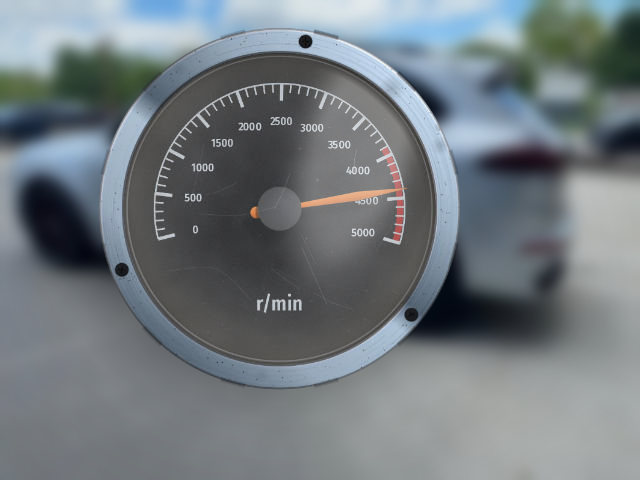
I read 4400 rpm
